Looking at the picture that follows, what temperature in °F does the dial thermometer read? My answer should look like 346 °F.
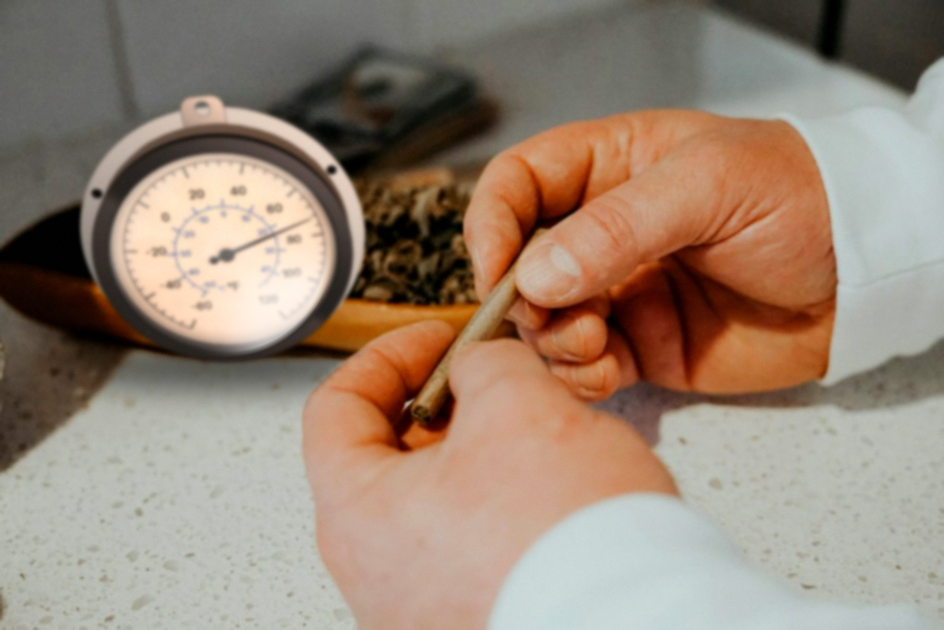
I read 72 °F
